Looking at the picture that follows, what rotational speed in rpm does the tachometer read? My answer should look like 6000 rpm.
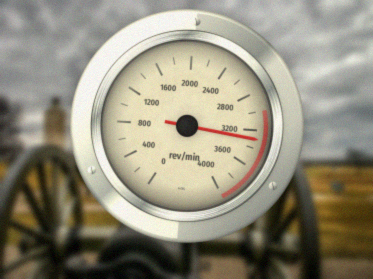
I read 3300 rpm
